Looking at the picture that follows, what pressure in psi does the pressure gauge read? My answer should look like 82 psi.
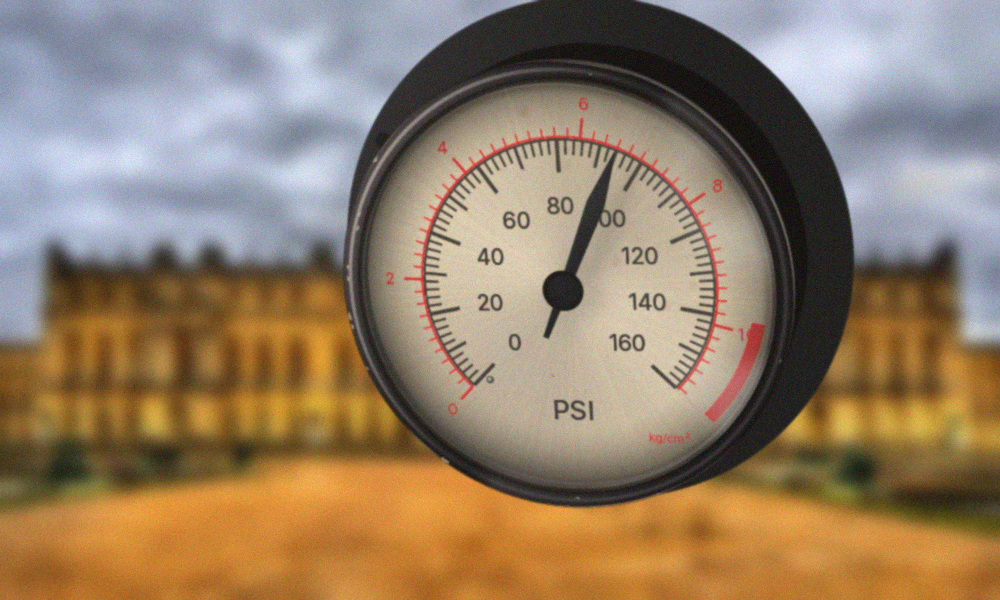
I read 94 psi
